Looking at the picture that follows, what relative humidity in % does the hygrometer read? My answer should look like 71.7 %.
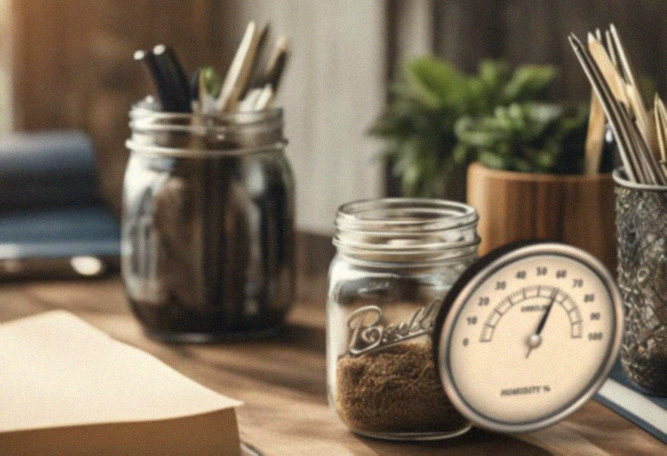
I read 60 %
